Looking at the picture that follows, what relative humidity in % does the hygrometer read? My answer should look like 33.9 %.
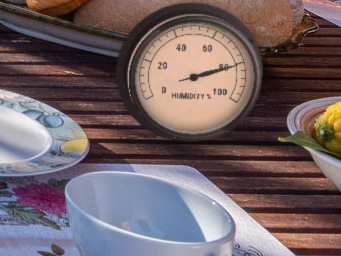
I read 80 %
